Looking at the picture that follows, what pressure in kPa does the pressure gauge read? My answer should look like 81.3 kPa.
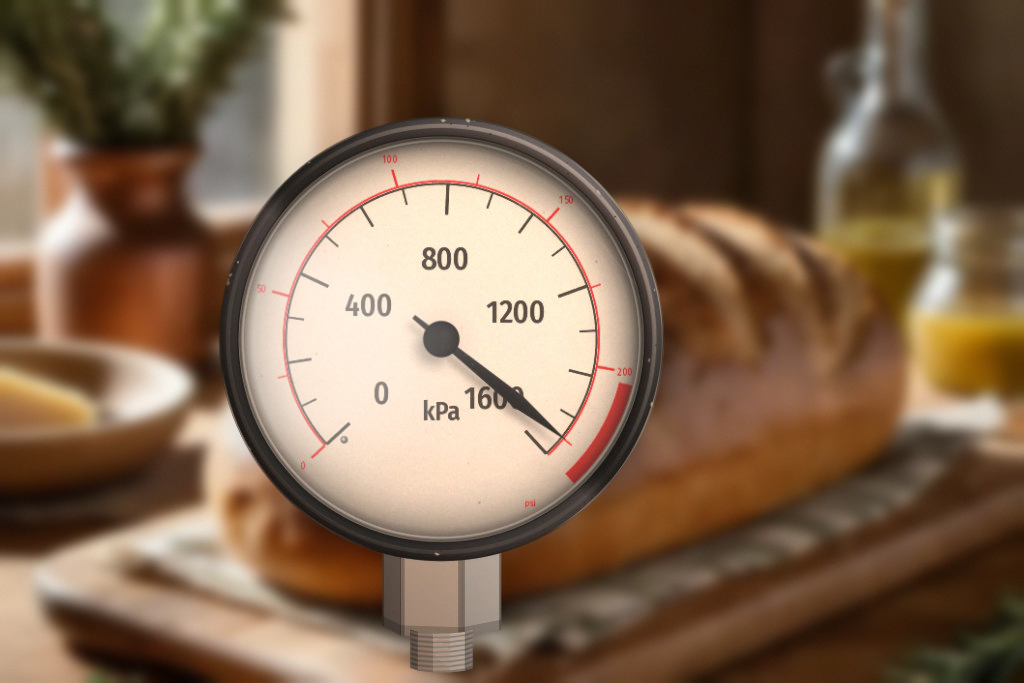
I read 1550 kPa
